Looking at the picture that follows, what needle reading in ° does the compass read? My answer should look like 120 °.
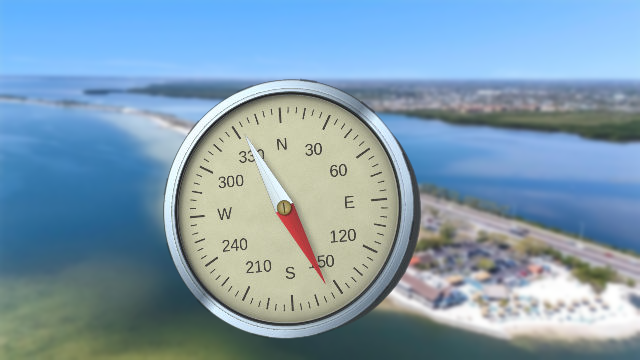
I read 155 °
